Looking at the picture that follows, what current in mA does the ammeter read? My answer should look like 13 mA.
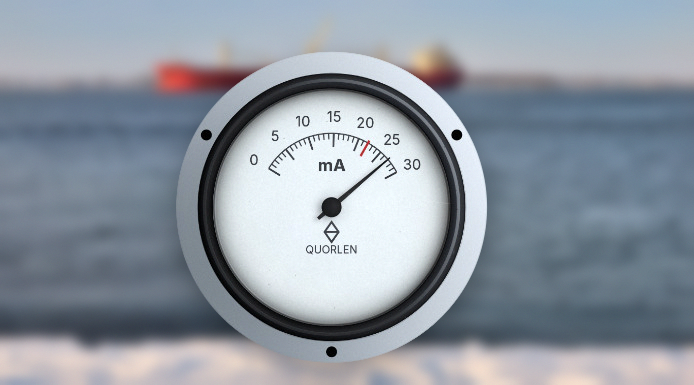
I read 27 mA
